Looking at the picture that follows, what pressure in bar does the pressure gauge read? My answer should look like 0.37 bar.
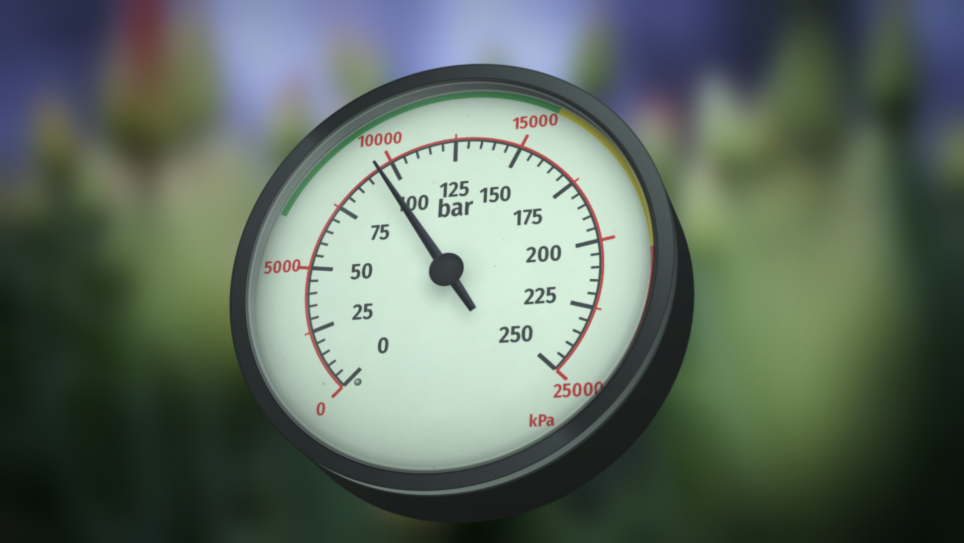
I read 95 bar
